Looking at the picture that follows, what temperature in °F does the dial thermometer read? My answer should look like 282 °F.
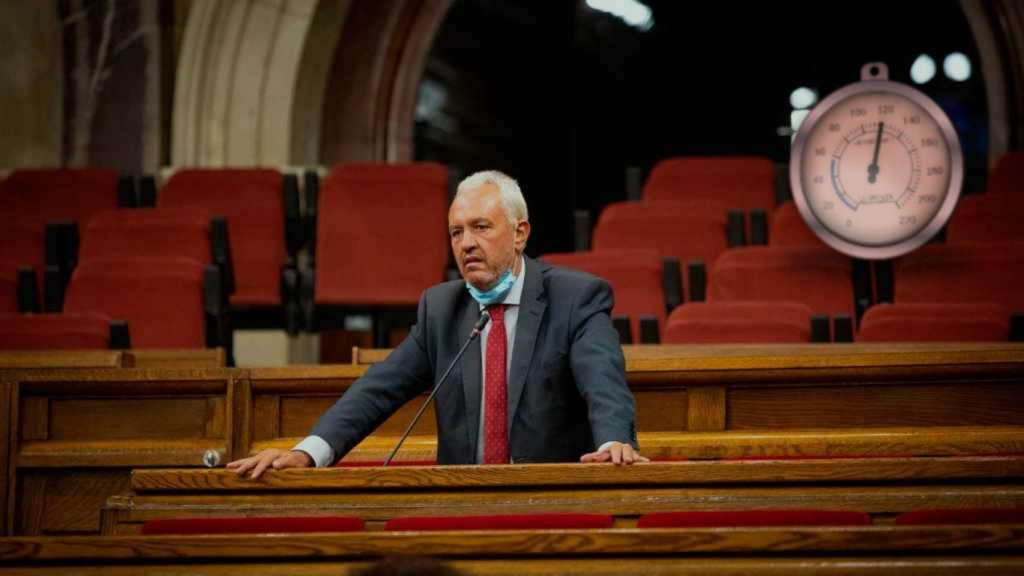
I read 120 °F
